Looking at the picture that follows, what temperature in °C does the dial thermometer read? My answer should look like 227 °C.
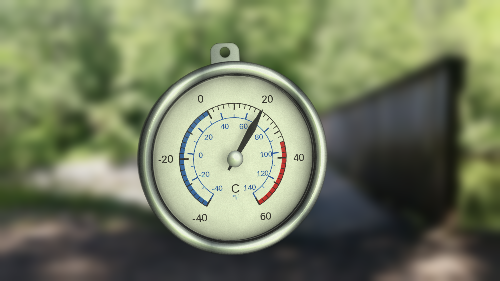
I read 20 °C
